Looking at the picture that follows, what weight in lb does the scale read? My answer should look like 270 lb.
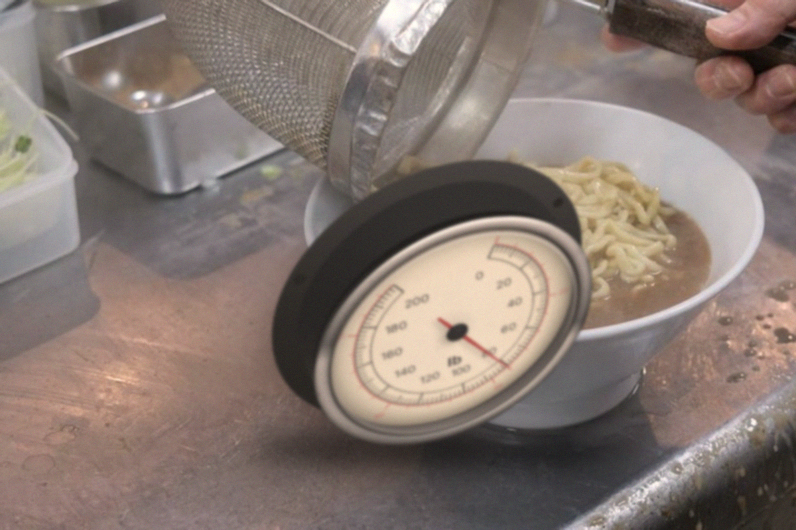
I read 80 lb
